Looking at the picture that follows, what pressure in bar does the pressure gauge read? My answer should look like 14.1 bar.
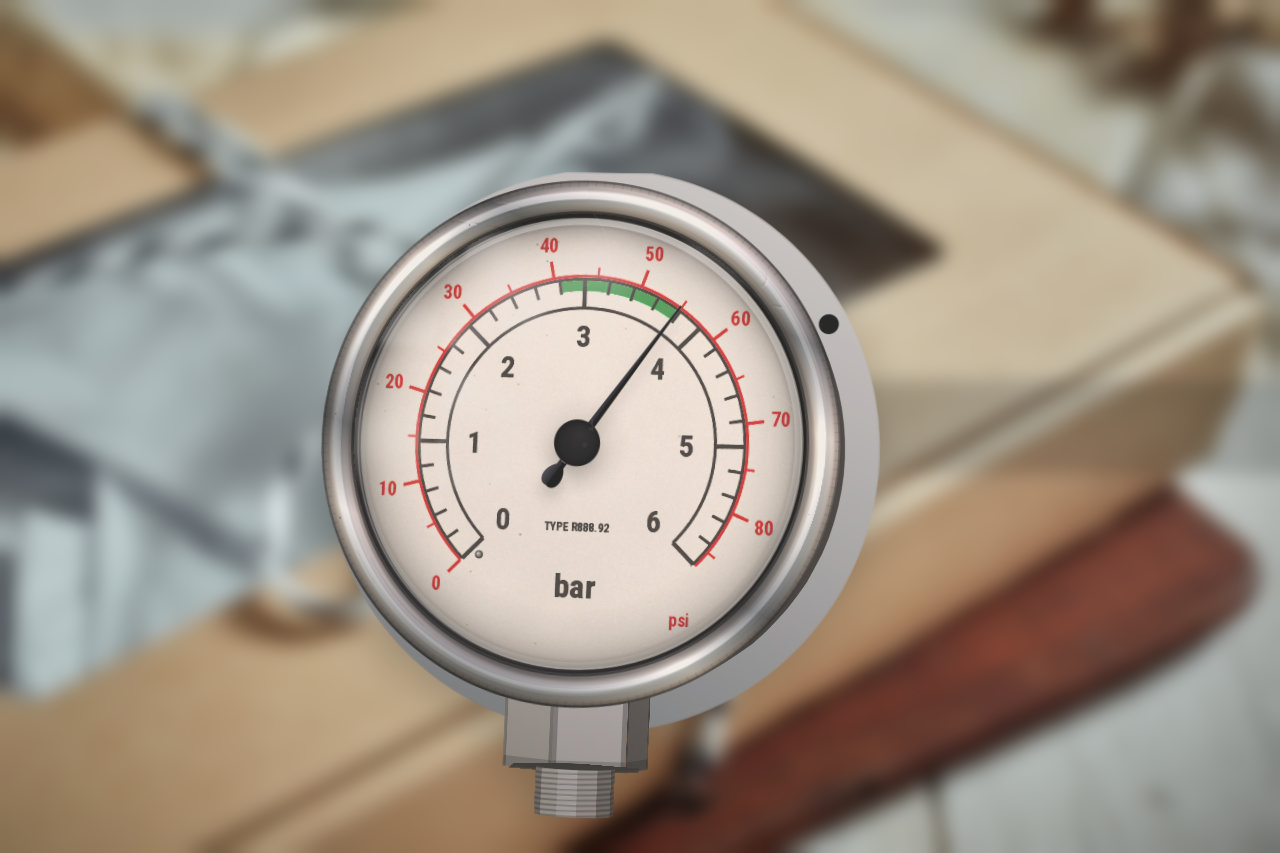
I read 3.8 bar
